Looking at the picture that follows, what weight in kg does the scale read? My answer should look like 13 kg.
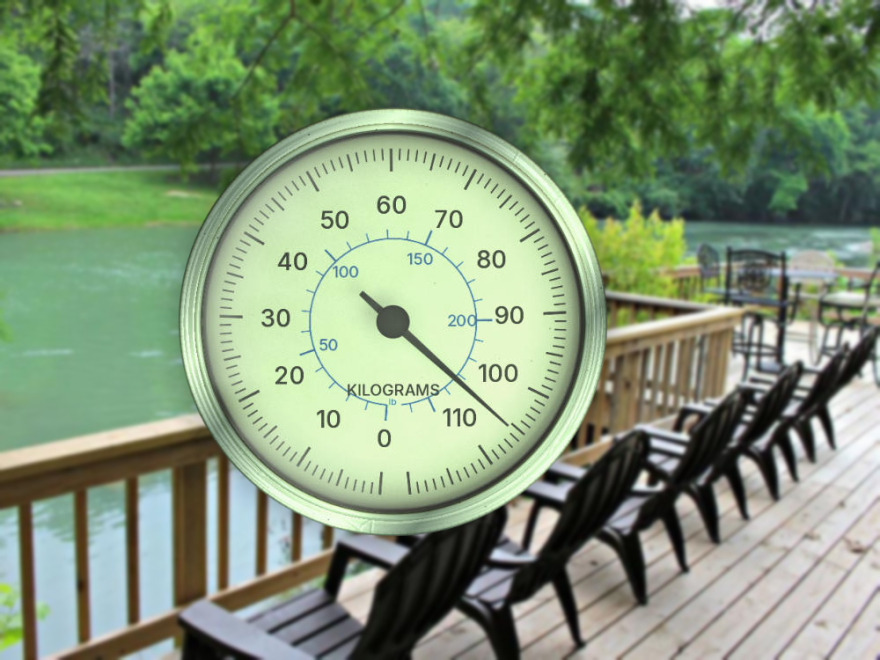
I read 105.5 kg
